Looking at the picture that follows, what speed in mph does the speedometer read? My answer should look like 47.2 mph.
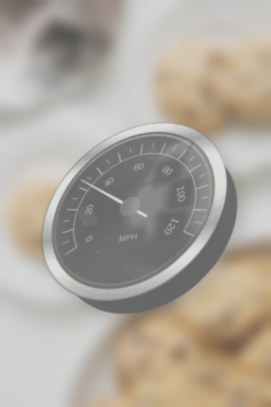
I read 32.5 mph
